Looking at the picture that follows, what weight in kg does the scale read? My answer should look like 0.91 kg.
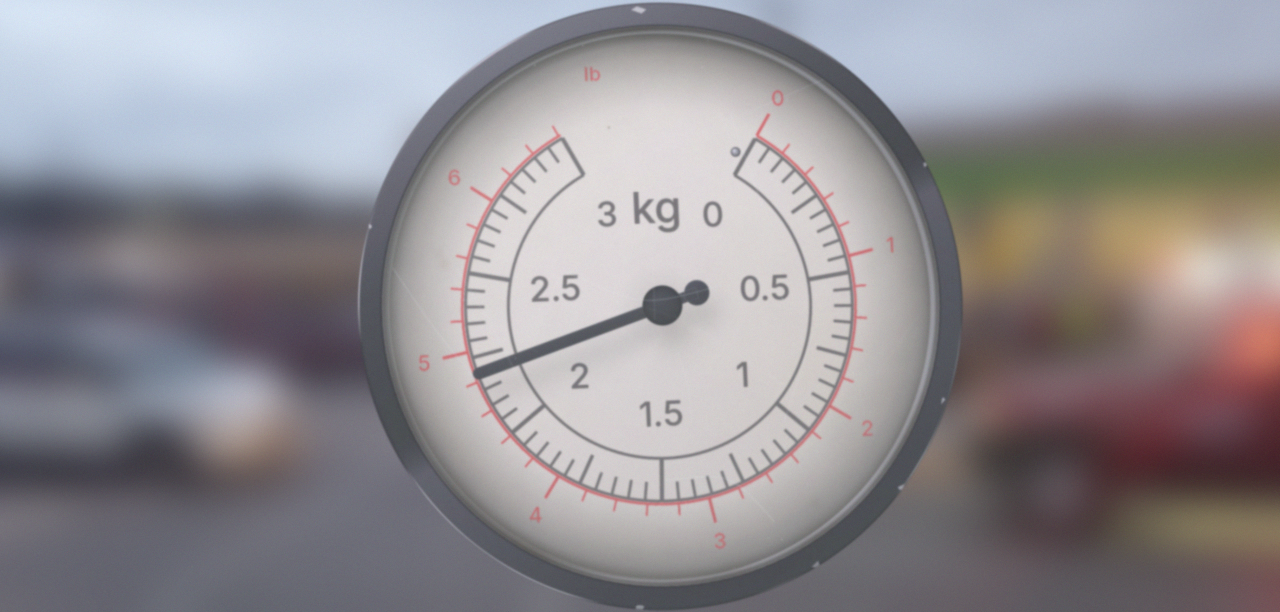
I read 2.2 kg
